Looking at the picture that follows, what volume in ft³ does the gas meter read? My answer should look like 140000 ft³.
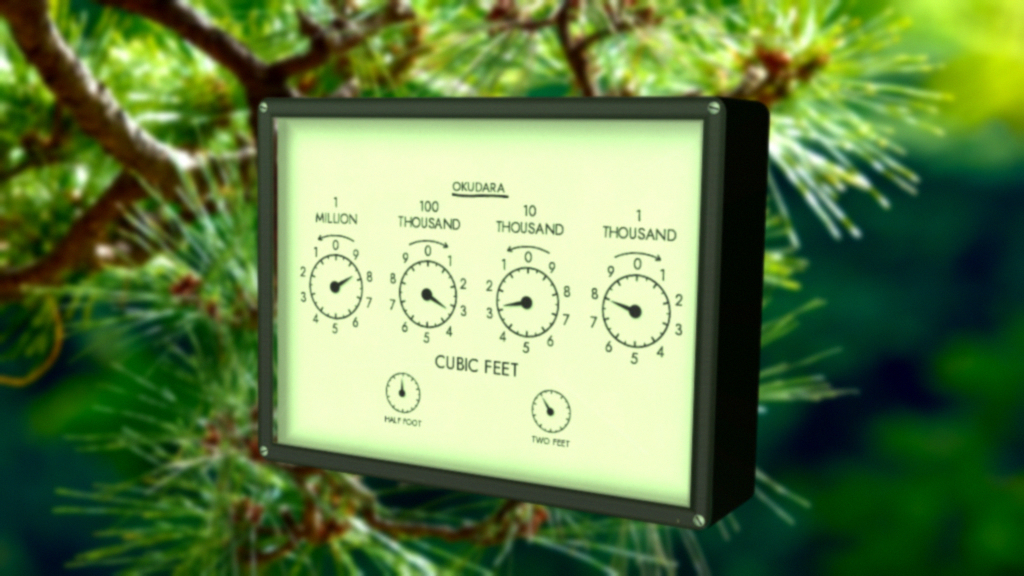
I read 832800 ft³
